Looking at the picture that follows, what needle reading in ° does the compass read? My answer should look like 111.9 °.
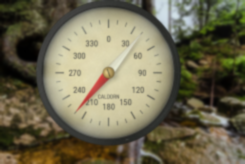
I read 220 °
